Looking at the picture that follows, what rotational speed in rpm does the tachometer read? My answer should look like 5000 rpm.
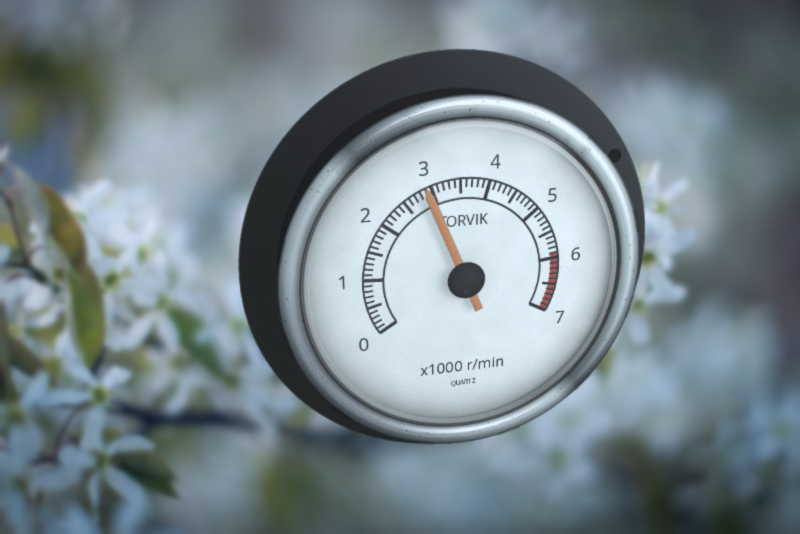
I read 2900 rpm
